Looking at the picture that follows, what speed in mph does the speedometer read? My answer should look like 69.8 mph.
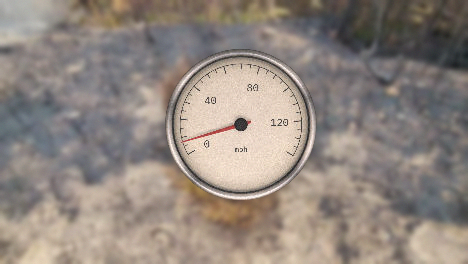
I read 7.5 mph
